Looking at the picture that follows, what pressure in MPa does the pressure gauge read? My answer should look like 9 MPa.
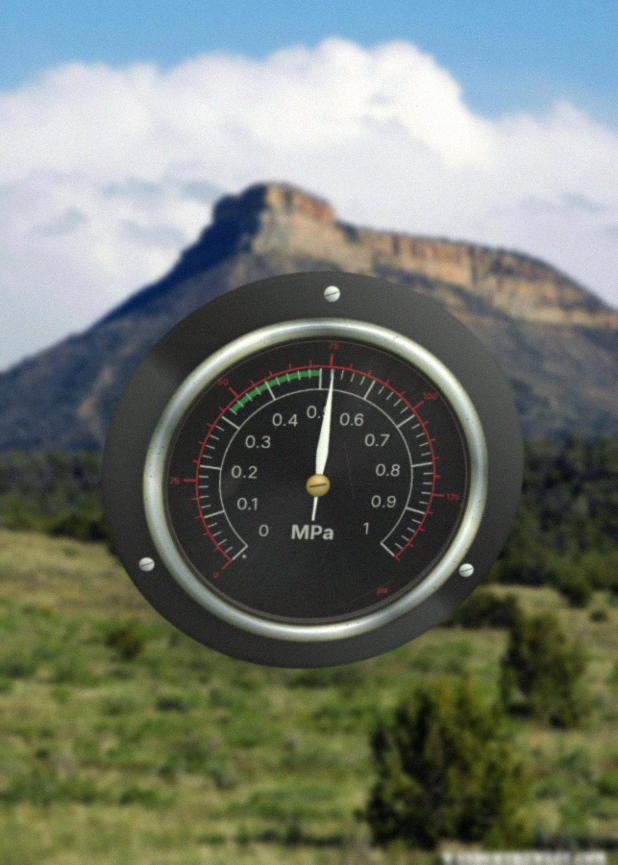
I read 0.52 MPa
